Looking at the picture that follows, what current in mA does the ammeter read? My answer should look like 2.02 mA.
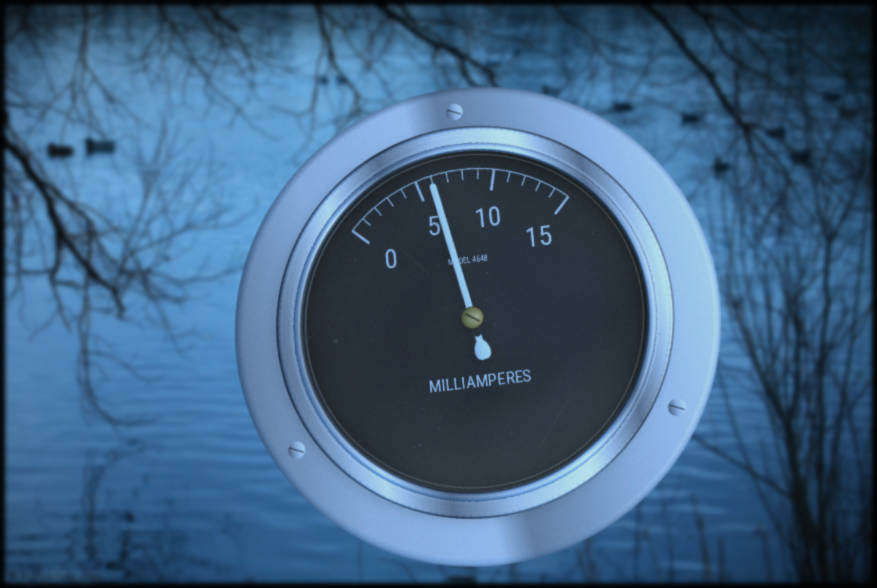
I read 6 mA
